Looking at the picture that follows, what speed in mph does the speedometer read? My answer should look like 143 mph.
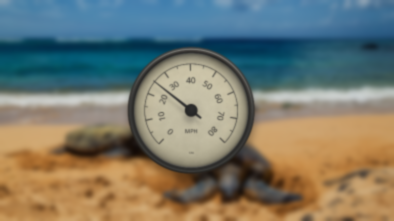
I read 25 mph
